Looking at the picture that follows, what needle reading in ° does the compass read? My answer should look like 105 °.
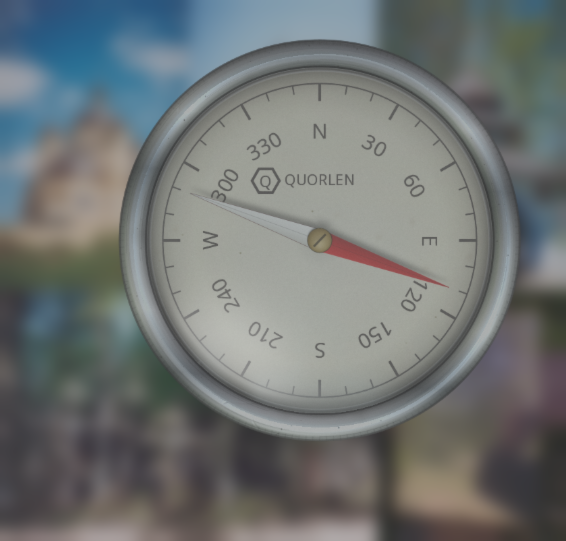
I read 110 °
